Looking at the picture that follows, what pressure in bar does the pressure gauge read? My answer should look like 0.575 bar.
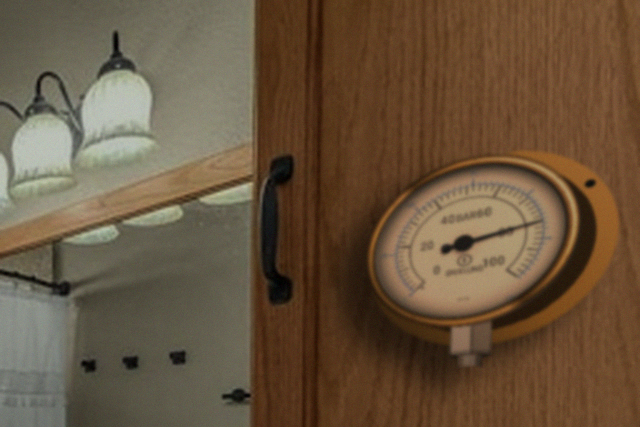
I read 80 bar
